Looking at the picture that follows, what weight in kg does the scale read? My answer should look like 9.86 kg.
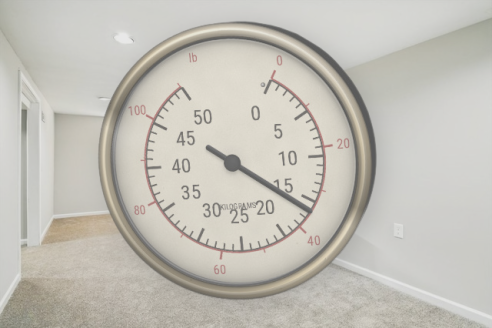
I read 16 kg
